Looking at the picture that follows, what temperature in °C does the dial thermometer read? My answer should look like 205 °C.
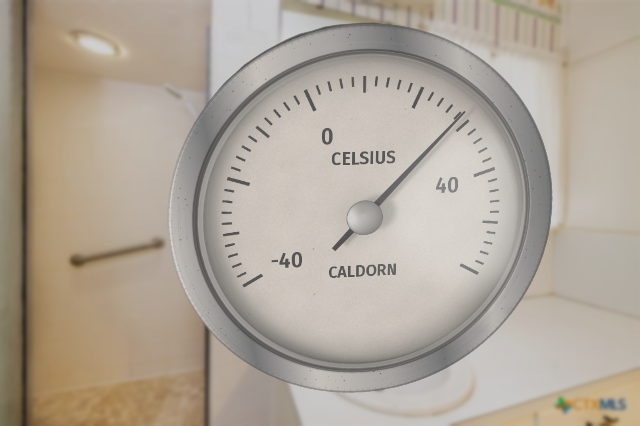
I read 28 °C
